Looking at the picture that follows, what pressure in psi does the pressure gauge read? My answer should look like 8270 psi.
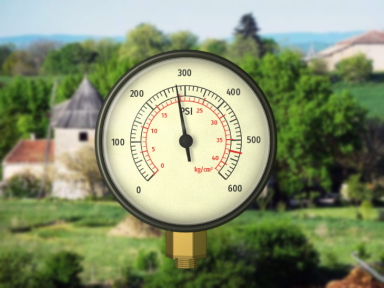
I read 280 psi
